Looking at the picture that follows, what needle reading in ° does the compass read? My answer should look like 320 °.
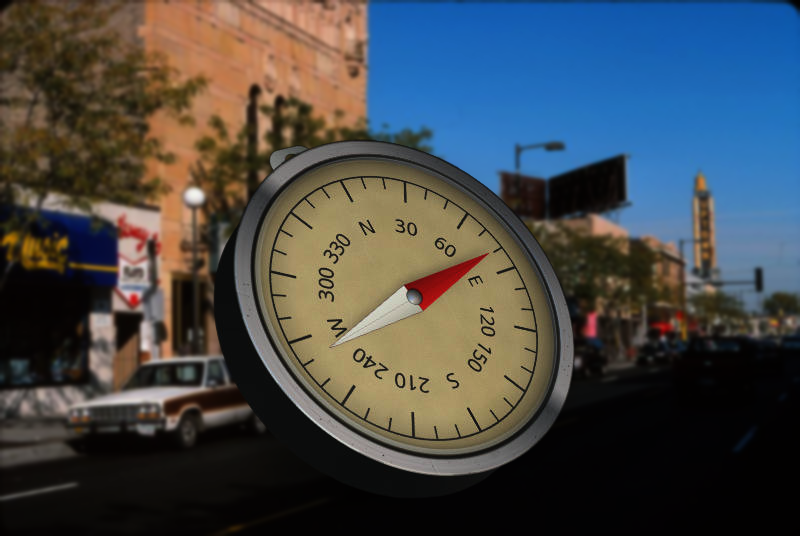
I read 80 °
